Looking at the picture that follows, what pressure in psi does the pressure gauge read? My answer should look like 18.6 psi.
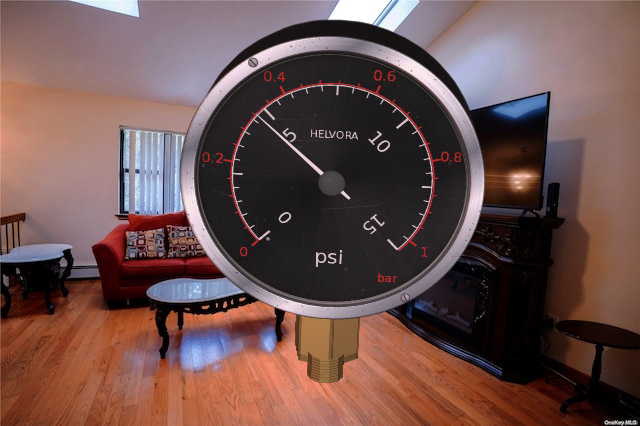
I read 4.75 psi
